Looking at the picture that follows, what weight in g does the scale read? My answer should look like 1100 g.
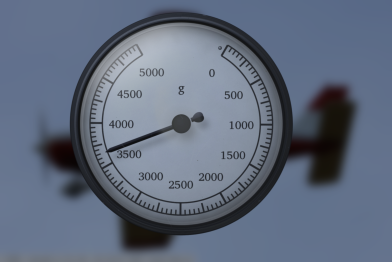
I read 3650 g
